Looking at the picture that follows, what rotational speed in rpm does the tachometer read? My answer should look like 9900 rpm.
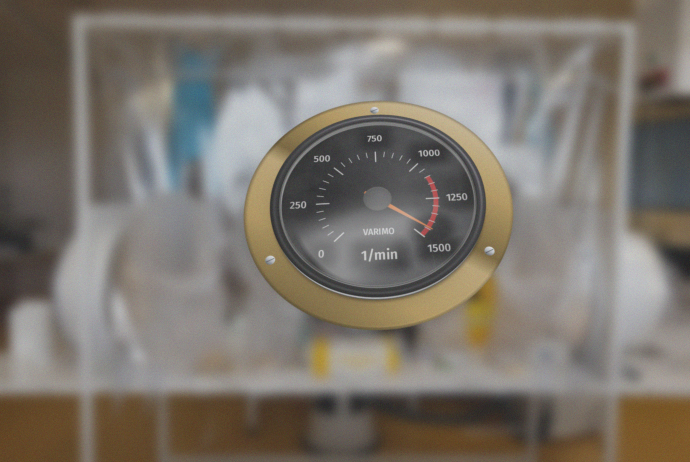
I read 1450 rpm
